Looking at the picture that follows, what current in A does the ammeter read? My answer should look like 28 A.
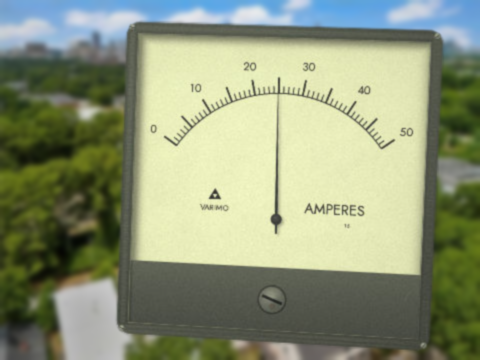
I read 25 A
